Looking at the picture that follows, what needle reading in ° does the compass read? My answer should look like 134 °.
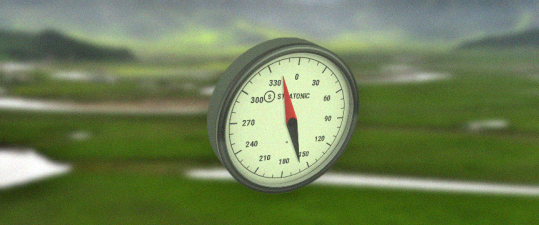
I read 340 °
